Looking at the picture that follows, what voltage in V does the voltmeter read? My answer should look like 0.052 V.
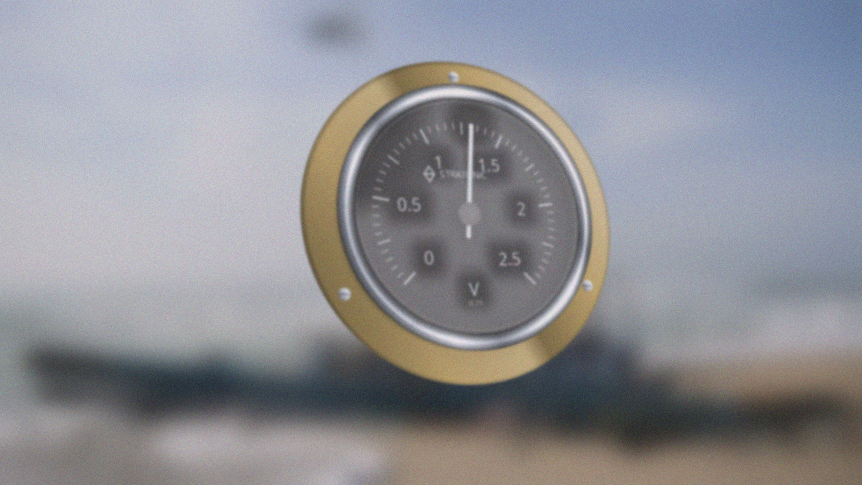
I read 1.3 V
